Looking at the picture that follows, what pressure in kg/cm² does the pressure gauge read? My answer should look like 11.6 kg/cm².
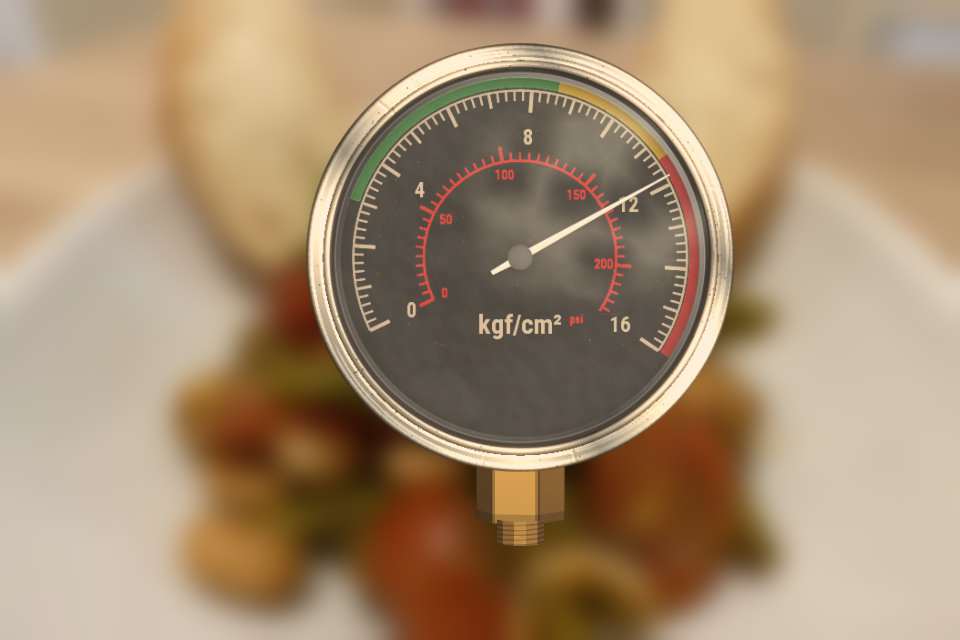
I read 11.8 kg/cm²
